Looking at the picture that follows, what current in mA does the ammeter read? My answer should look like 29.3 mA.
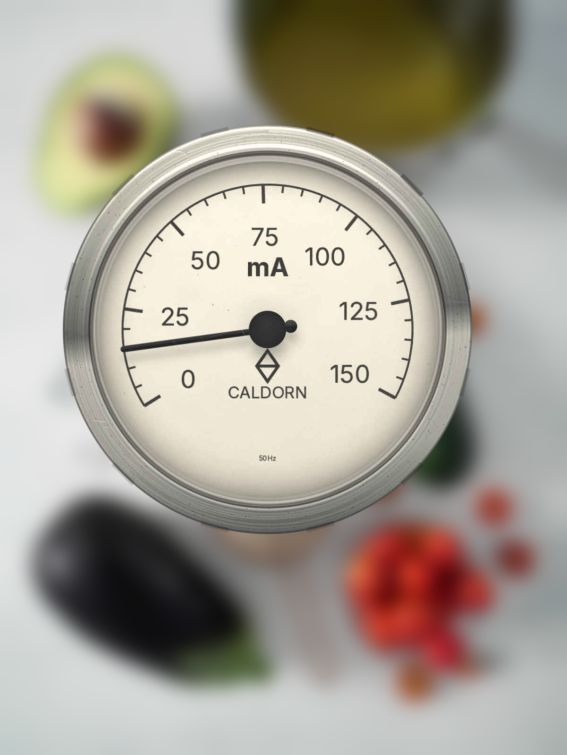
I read 15 mA
